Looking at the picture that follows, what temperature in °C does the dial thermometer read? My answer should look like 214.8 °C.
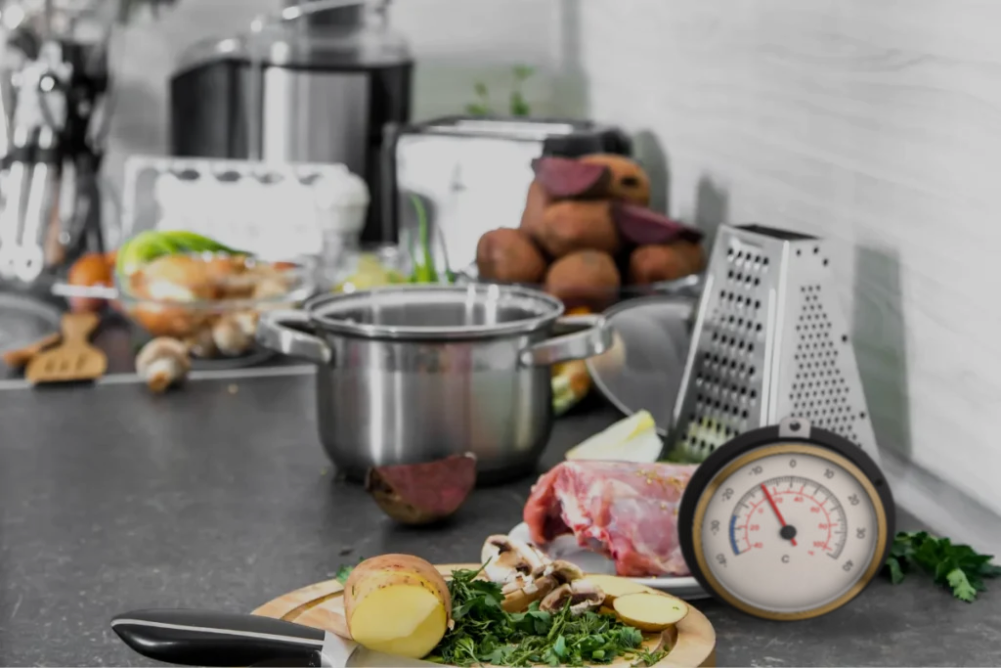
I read -10 °C
